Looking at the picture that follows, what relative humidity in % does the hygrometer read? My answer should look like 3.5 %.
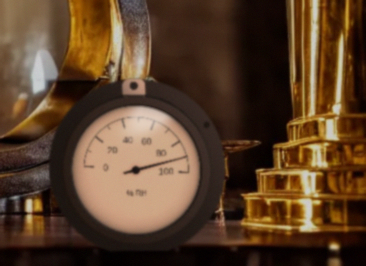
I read 90 %
